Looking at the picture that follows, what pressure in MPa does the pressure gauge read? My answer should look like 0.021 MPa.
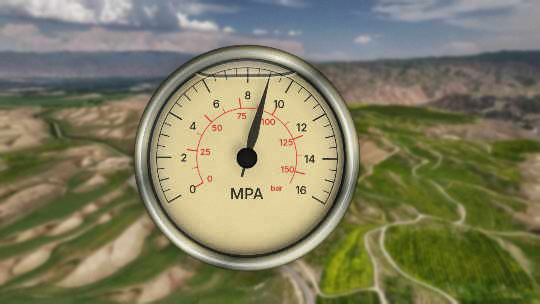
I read 9 MPa
